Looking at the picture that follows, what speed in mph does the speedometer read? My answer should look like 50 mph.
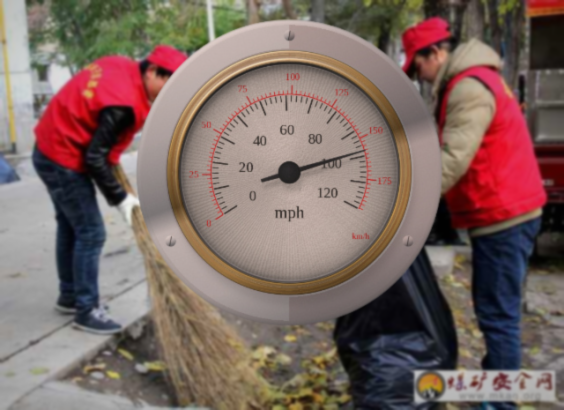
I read 98 mph
